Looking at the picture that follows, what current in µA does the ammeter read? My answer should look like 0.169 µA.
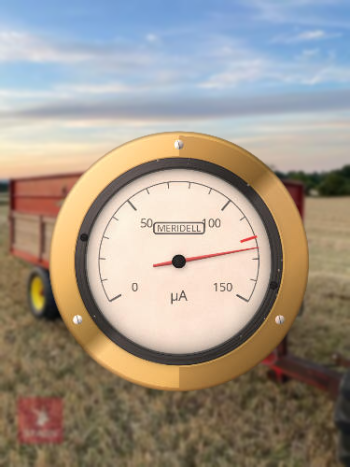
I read 125 µA
